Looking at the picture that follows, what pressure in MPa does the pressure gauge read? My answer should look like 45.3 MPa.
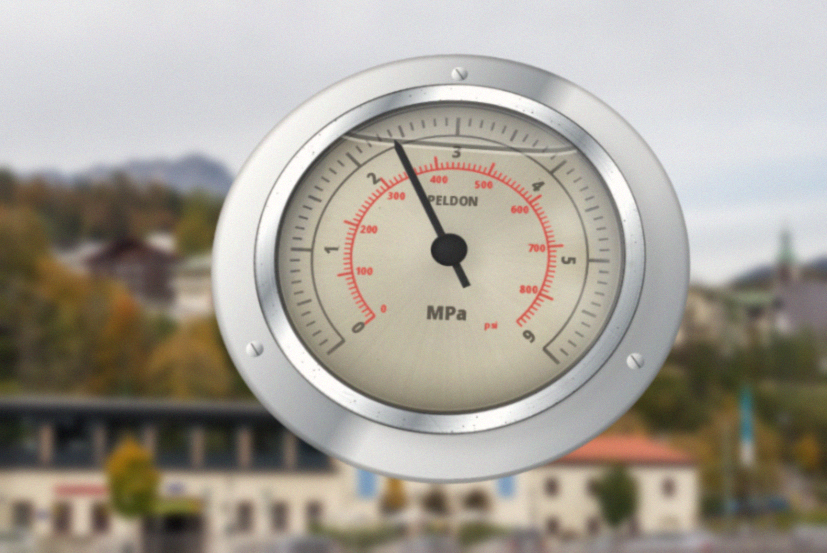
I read 2.4 MPa
